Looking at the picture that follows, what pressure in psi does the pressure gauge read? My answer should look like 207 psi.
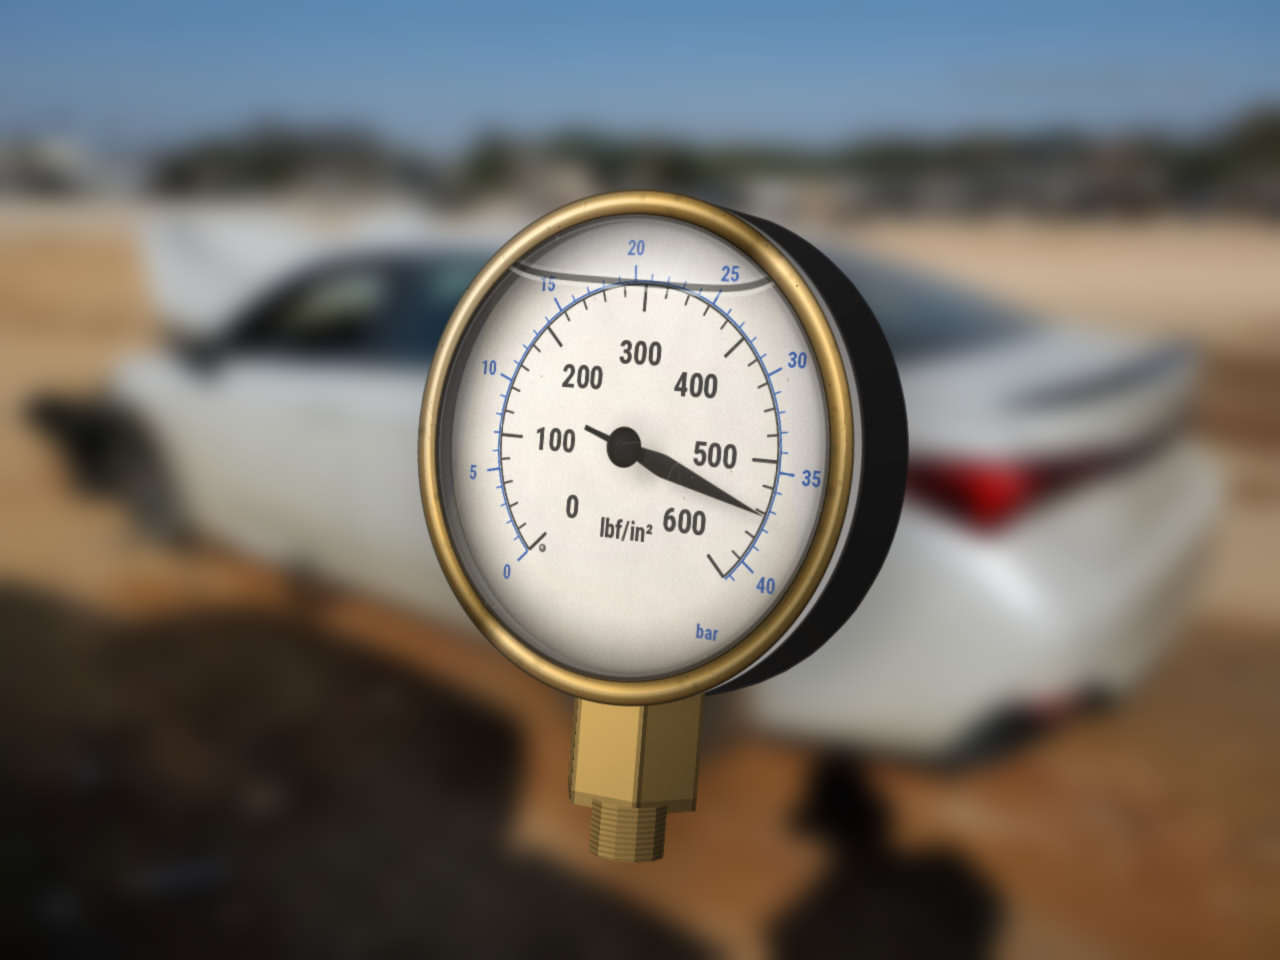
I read 540 psi
